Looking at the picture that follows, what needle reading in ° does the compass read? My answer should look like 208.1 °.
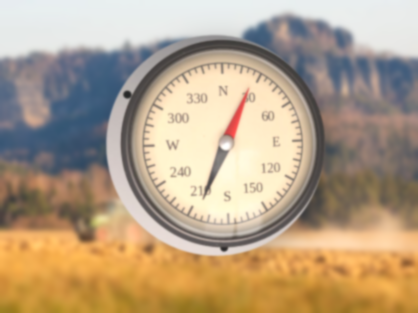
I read 25 °
